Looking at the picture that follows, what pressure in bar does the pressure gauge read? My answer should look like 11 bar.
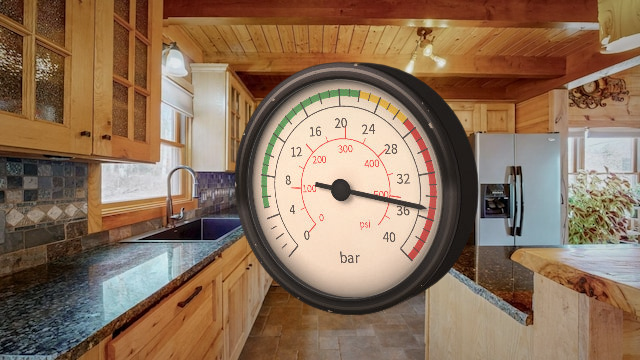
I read 35 bar
